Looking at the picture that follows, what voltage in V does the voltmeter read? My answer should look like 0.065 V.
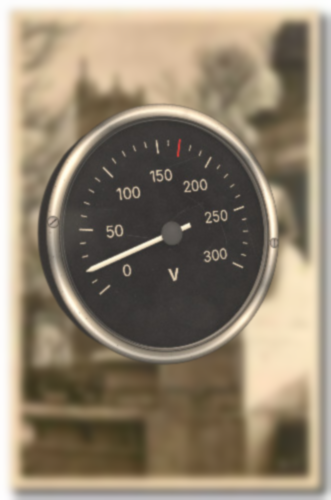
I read 20 V
